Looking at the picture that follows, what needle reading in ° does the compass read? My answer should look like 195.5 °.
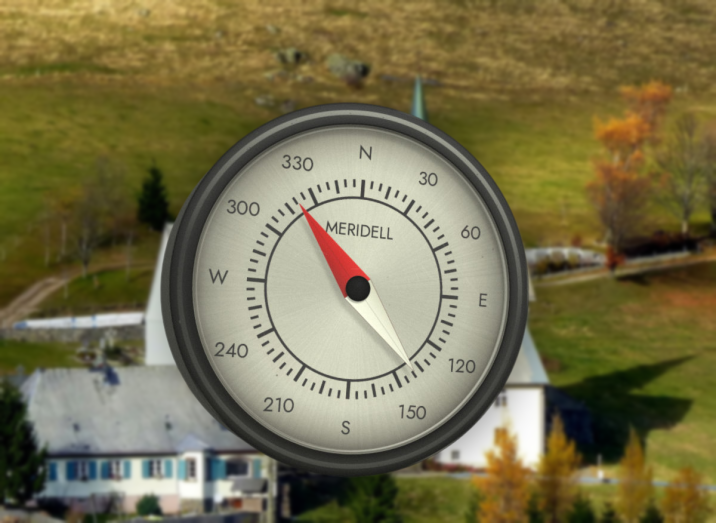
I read 320 °
